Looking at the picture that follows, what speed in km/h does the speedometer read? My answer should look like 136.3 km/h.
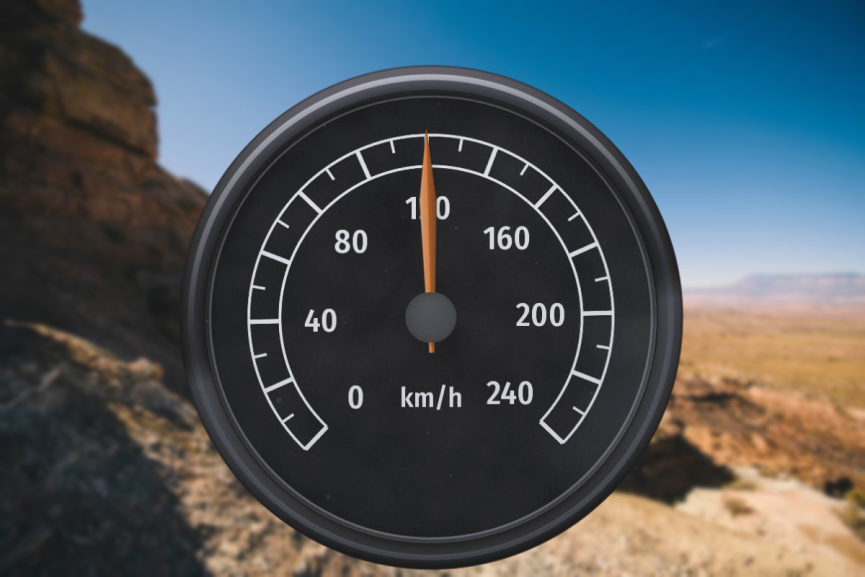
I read 120 km/h
